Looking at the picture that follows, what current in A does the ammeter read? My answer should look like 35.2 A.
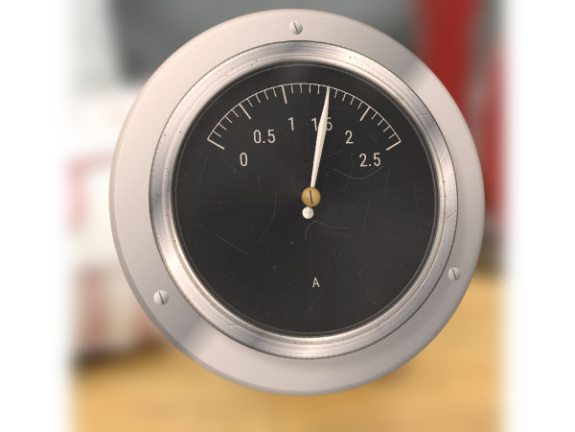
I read 1.5 A
